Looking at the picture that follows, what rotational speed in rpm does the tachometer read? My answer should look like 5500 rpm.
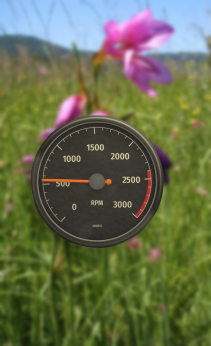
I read 550 rpm
